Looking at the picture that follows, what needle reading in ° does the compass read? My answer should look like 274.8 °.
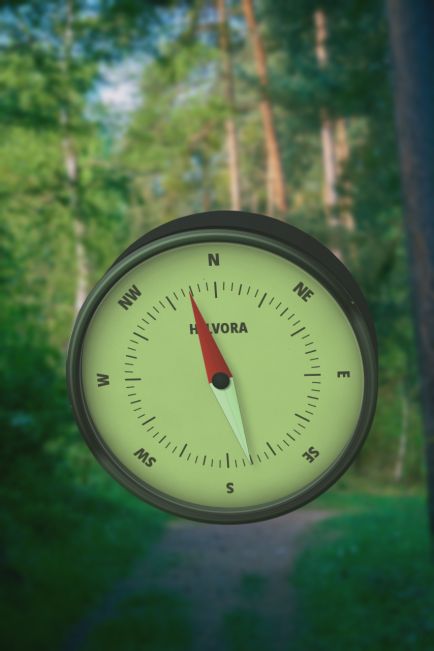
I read 345 °
